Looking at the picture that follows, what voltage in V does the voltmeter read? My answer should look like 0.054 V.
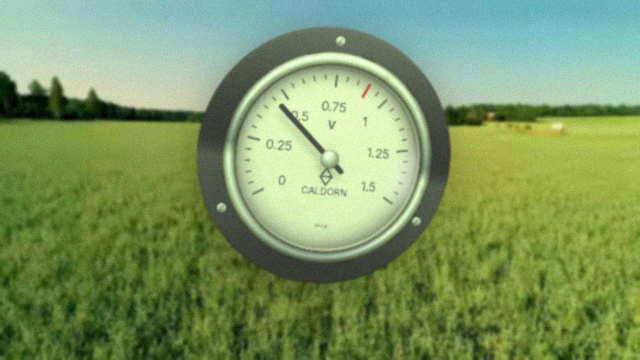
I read 0.45 V
